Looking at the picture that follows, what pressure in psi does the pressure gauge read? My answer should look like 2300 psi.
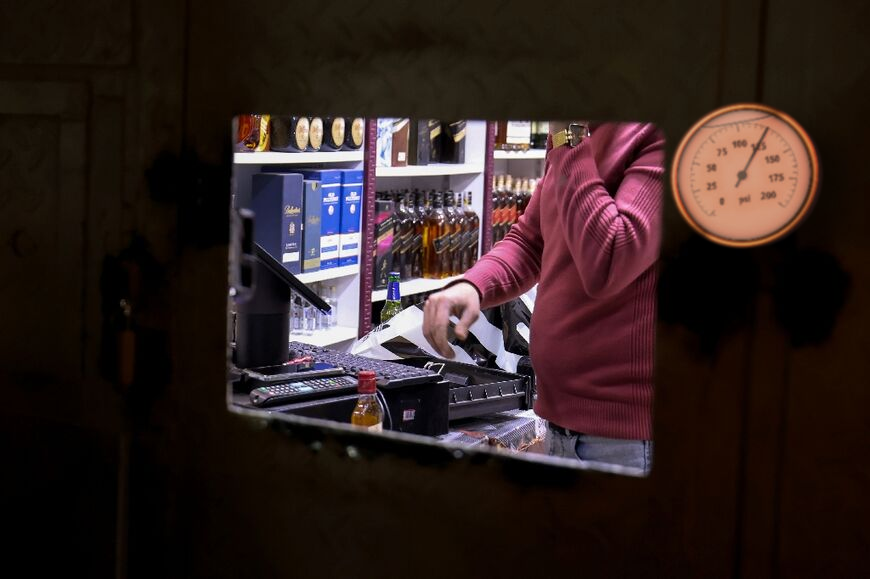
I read 125 psi
